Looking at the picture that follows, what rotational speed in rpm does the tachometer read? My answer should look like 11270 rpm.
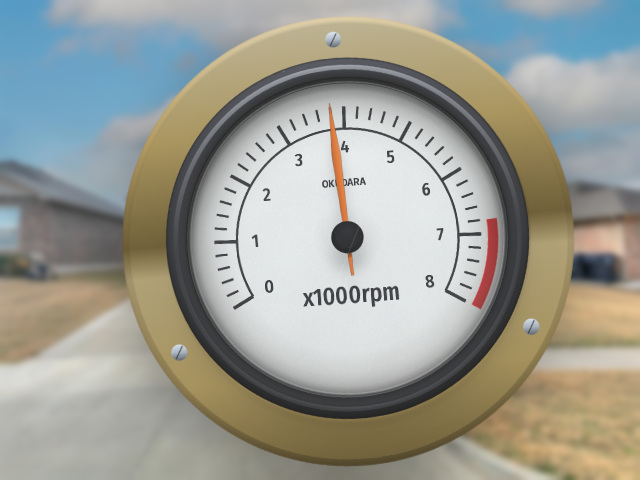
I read 3800 rpm
